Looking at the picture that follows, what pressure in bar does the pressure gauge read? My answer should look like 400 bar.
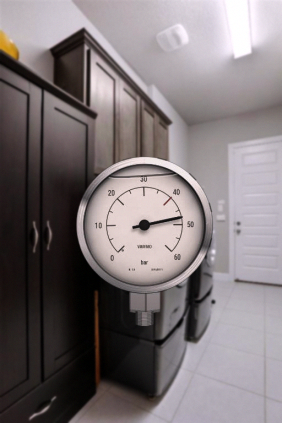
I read 47.5 bar
